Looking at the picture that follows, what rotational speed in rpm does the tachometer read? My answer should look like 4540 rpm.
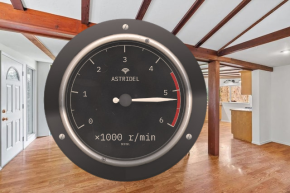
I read 5250 rpm
